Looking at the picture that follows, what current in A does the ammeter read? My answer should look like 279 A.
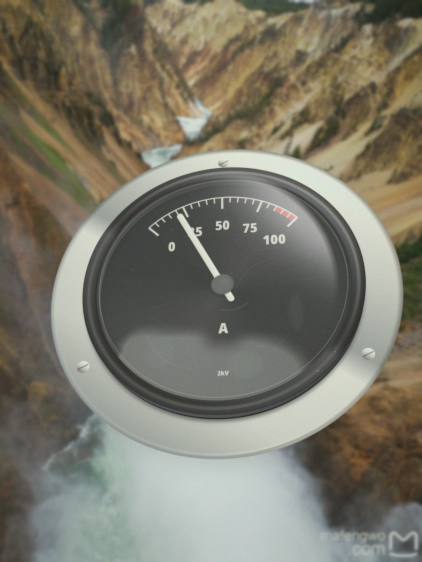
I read 20 A
